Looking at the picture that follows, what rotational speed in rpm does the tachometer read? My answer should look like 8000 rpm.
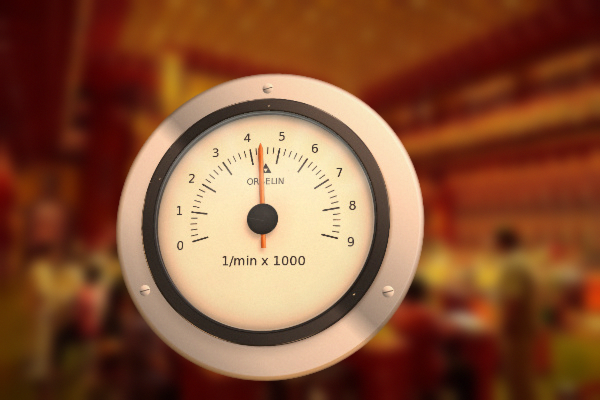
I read 4400 rpm
